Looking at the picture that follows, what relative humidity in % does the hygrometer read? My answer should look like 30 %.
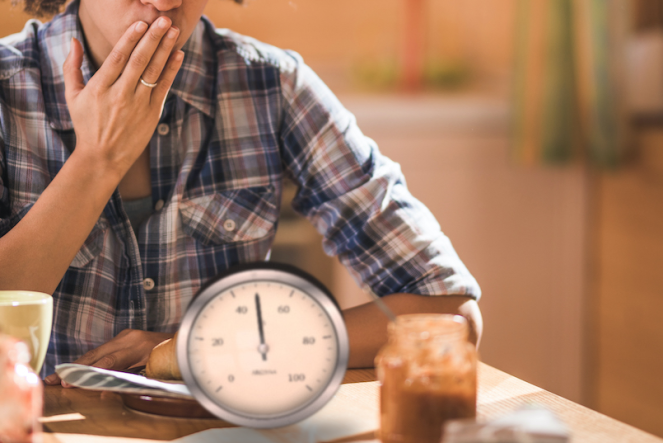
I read 48 %
